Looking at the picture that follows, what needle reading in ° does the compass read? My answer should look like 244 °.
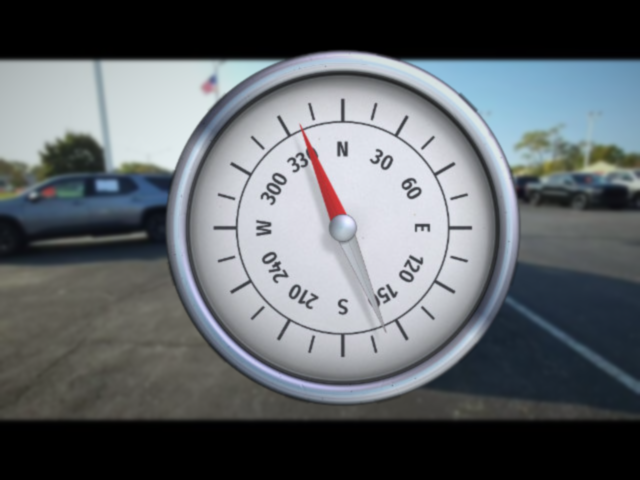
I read 337.5 °
